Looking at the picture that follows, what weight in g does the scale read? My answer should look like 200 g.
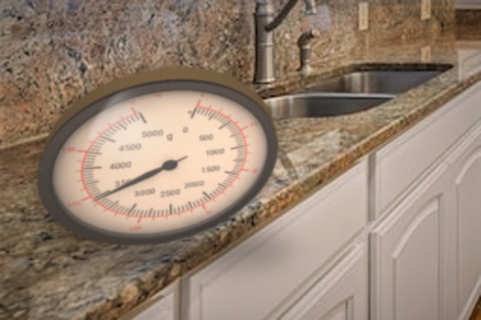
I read 3500 g
